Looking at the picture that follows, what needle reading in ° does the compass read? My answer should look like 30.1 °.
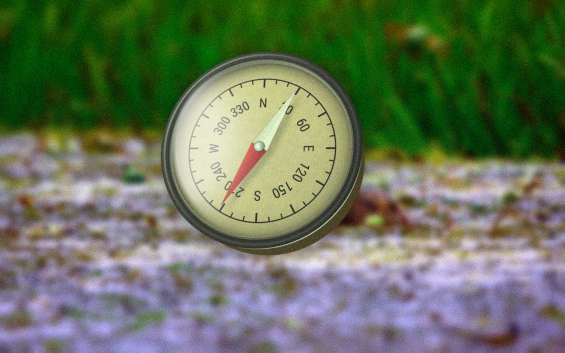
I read 210 °
